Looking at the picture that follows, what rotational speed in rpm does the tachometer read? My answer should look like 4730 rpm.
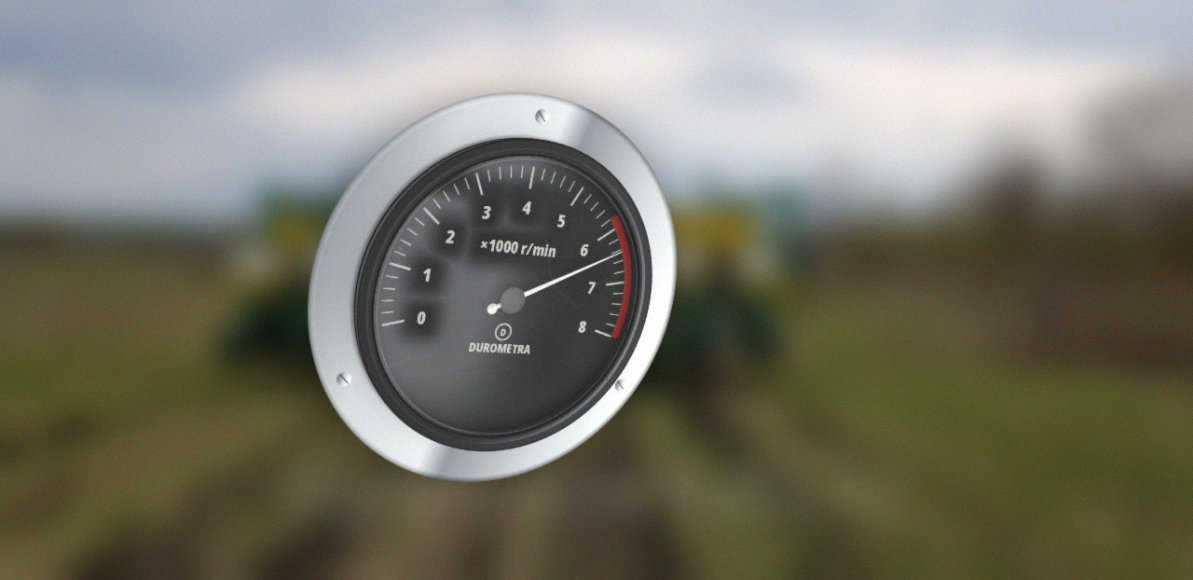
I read 6400 rpm
